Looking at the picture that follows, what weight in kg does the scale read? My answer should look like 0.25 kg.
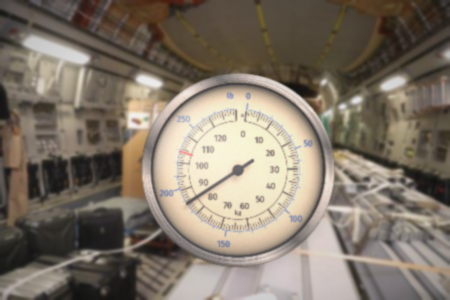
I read 85 kg
